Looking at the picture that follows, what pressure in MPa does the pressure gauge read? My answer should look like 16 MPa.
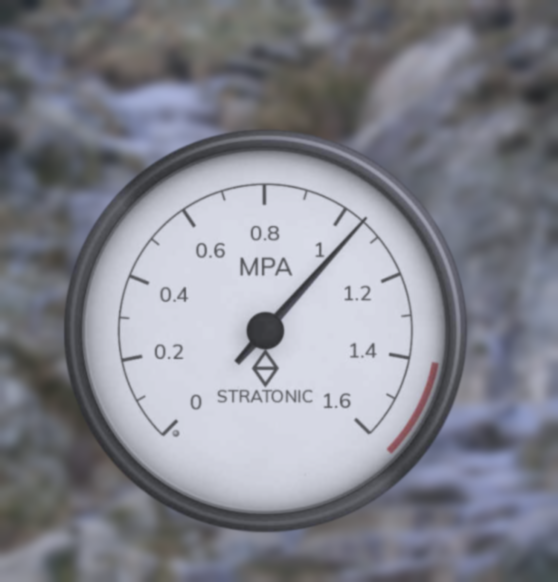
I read 1.05 MPa
